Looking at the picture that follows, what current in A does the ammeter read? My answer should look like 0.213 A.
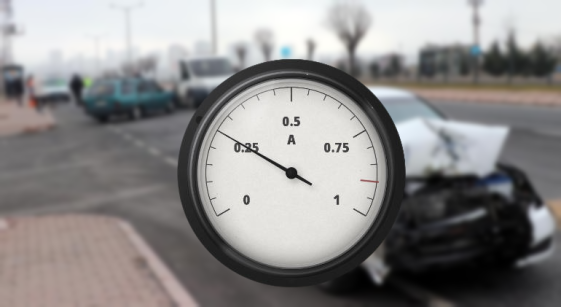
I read 0.25 A
